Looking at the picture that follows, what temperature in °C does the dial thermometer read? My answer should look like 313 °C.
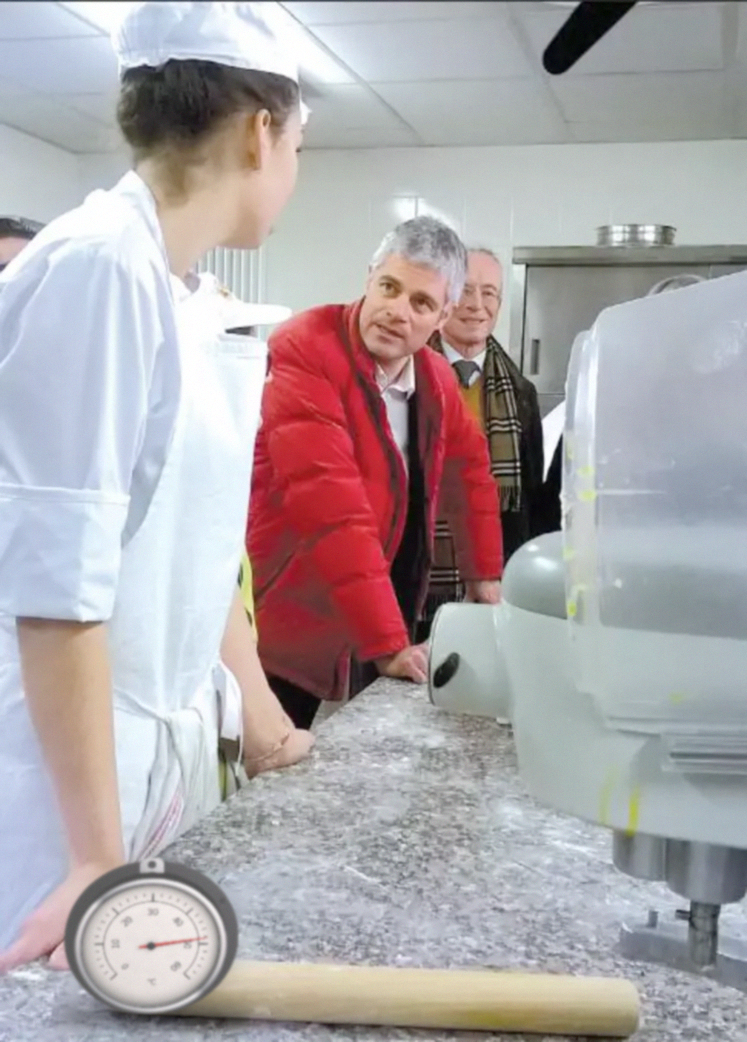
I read 48 °C
